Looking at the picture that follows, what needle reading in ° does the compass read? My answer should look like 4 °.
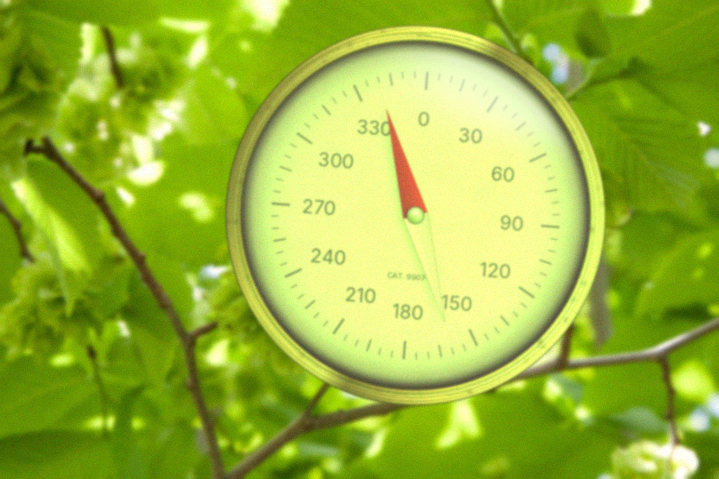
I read 340 °
